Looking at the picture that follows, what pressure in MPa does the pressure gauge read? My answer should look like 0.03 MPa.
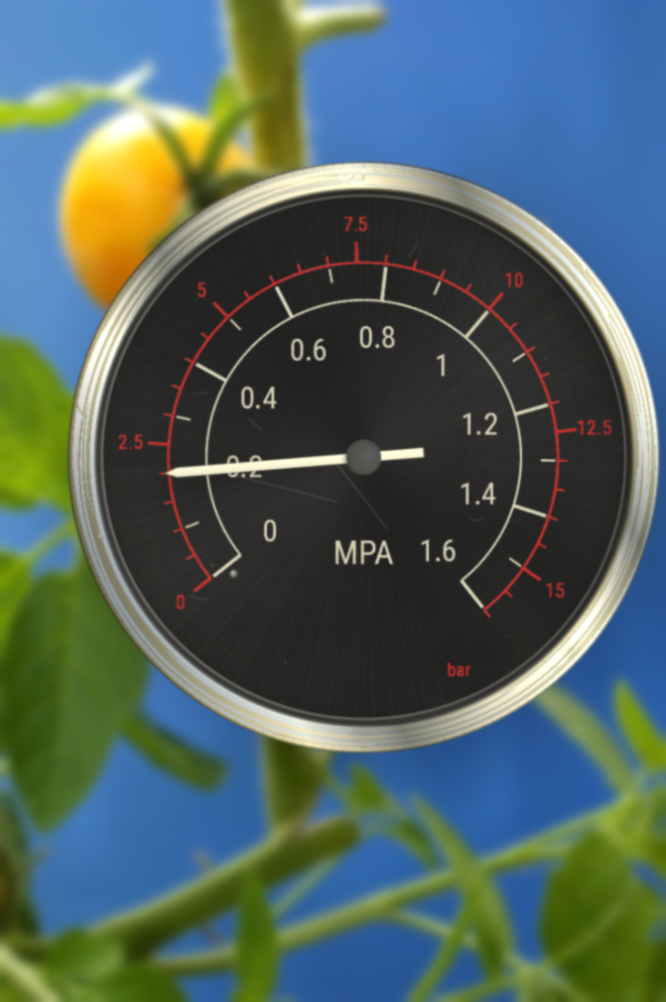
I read 0.2 MPa
